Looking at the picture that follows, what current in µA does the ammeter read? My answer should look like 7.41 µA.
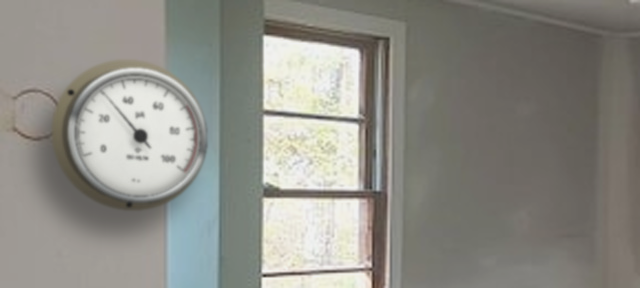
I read 30 µA
